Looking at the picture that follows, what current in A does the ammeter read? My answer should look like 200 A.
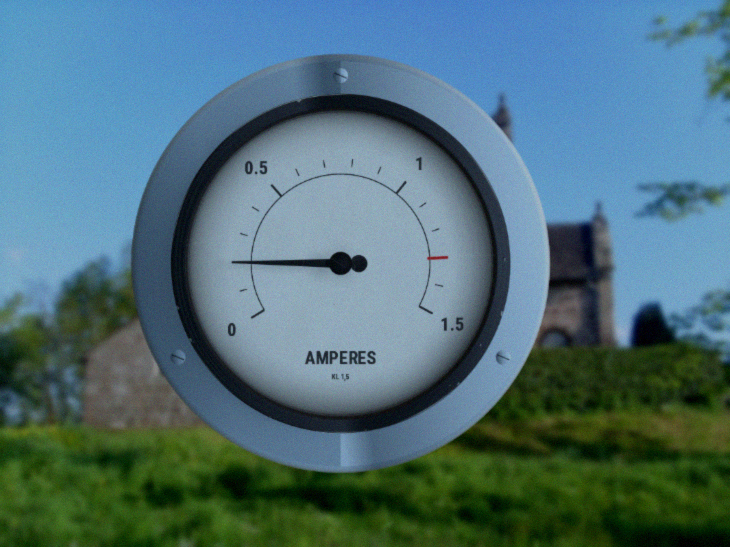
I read 0.2 A
